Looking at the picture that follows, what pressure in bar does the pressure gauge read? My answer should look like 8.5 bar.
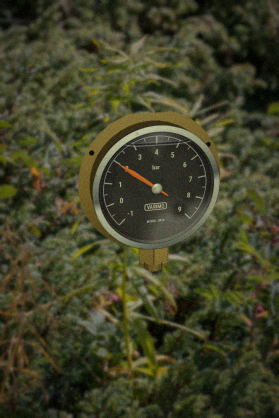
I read 2 bar
